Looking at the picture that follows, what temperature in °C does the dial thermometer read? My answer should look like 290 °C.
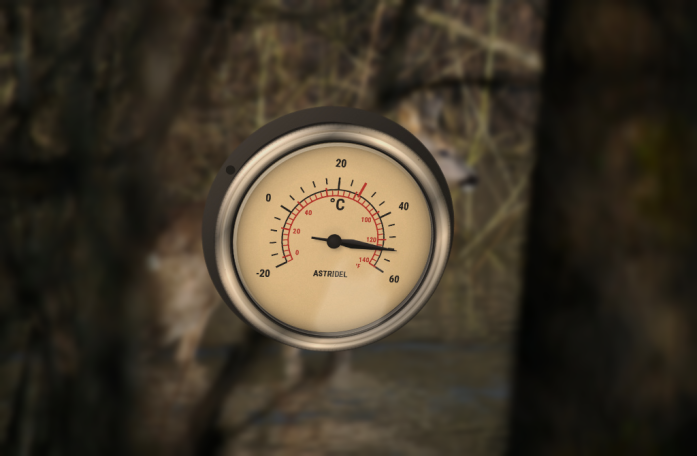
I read 52 °C
